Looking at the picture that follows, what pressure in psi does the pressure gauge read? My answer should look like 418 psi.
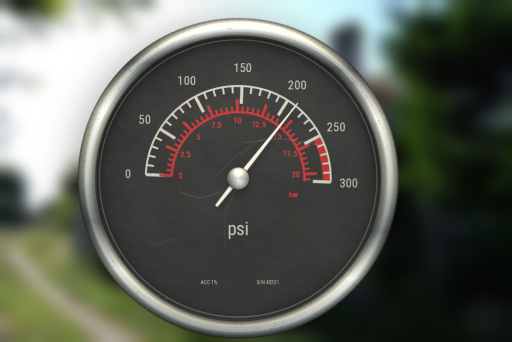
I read 210 psi
